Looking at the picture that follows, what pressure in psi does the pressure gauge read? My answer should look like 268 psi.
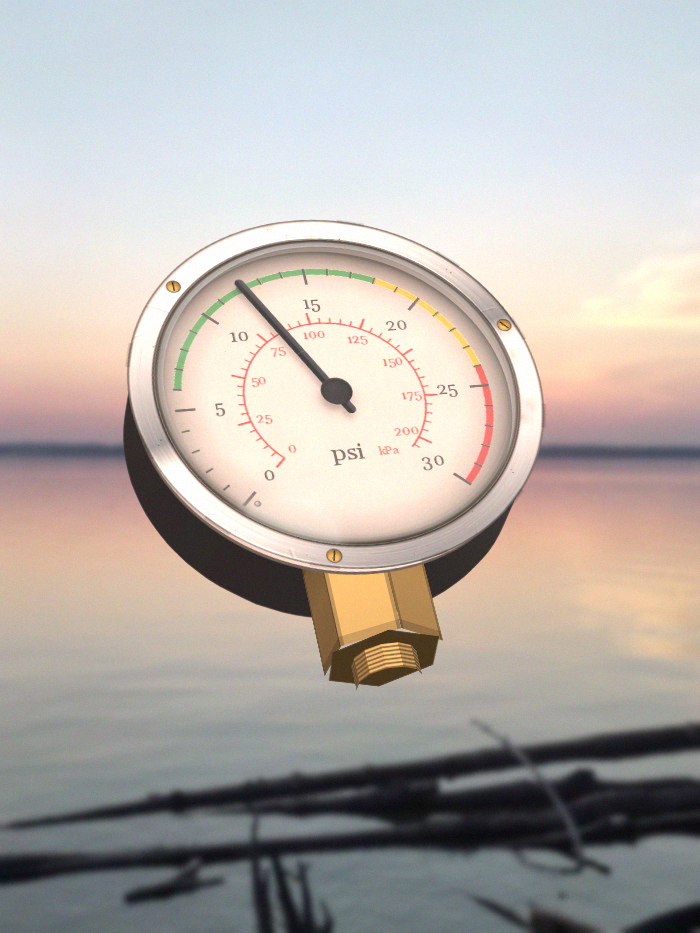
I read 12 psi
